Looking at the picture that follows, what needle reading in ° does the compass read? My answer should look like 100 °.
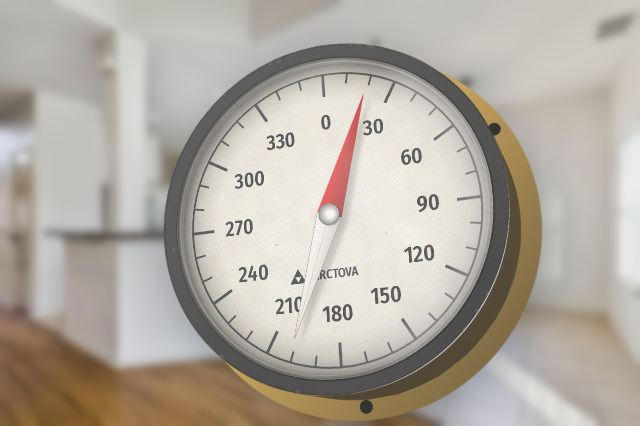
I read 20 °
